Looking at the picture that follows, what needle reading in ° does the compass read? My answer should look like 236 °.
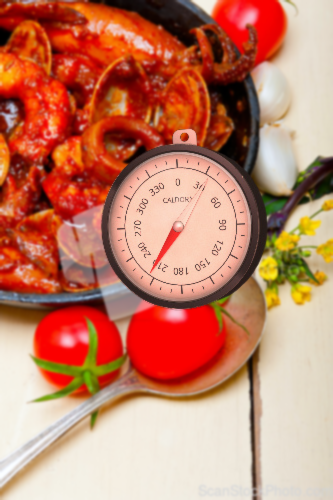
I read 215 °
